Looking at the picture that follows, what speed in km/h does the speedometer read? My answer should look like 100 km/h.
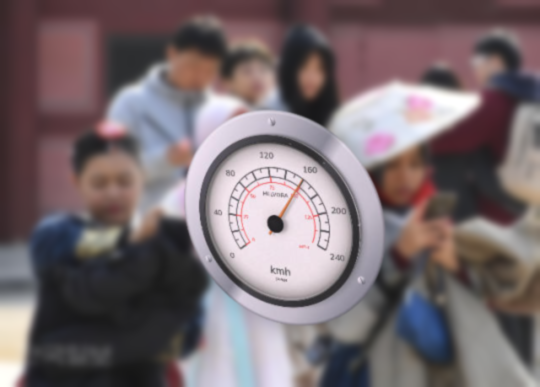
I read 160 km/h
